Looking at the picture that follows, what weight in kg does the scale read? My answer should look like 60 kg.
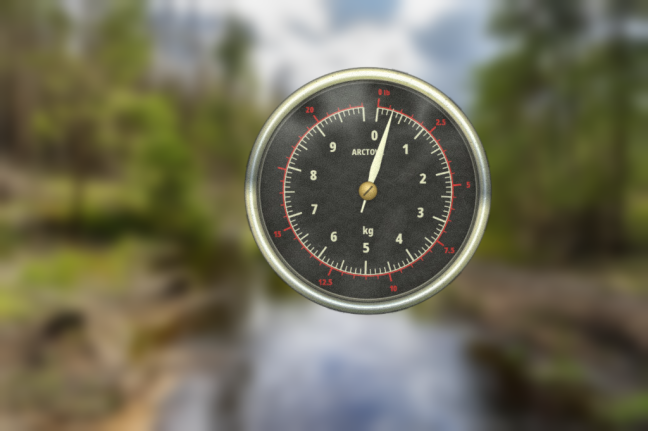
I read 0.3 kg
